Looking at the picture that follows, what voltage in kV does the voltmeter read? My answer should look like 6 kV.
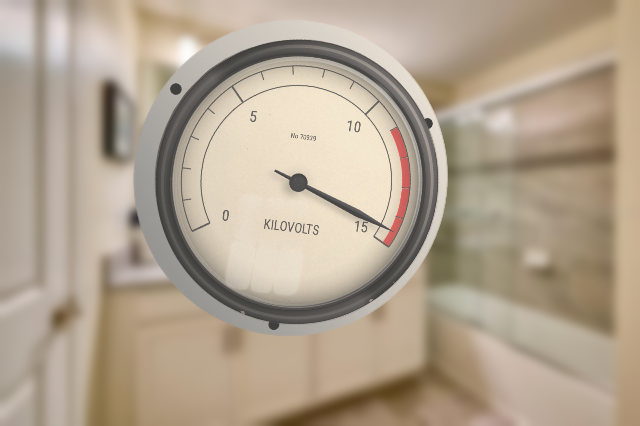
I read 14.5 kV
